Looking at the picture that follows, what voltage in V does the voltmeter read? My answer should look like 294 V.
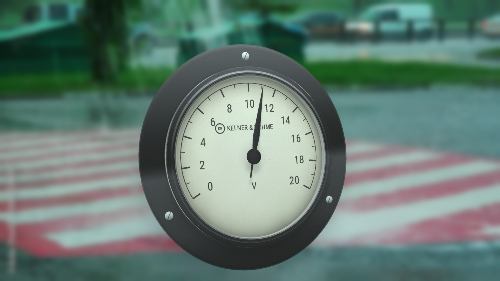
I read 11 V
